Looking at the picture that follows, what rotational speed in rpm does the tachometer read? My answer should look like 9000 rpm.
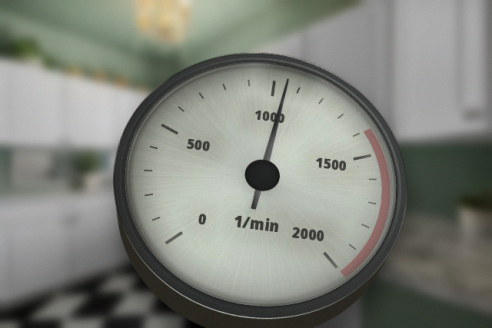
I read 1050 rpm
